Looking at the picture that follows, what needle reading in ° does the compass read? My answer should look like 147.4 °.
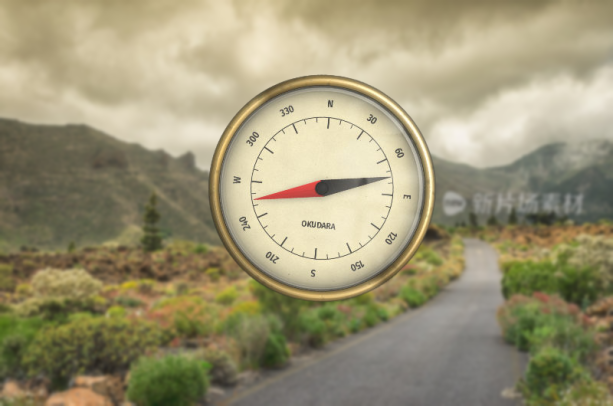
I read 255 °
